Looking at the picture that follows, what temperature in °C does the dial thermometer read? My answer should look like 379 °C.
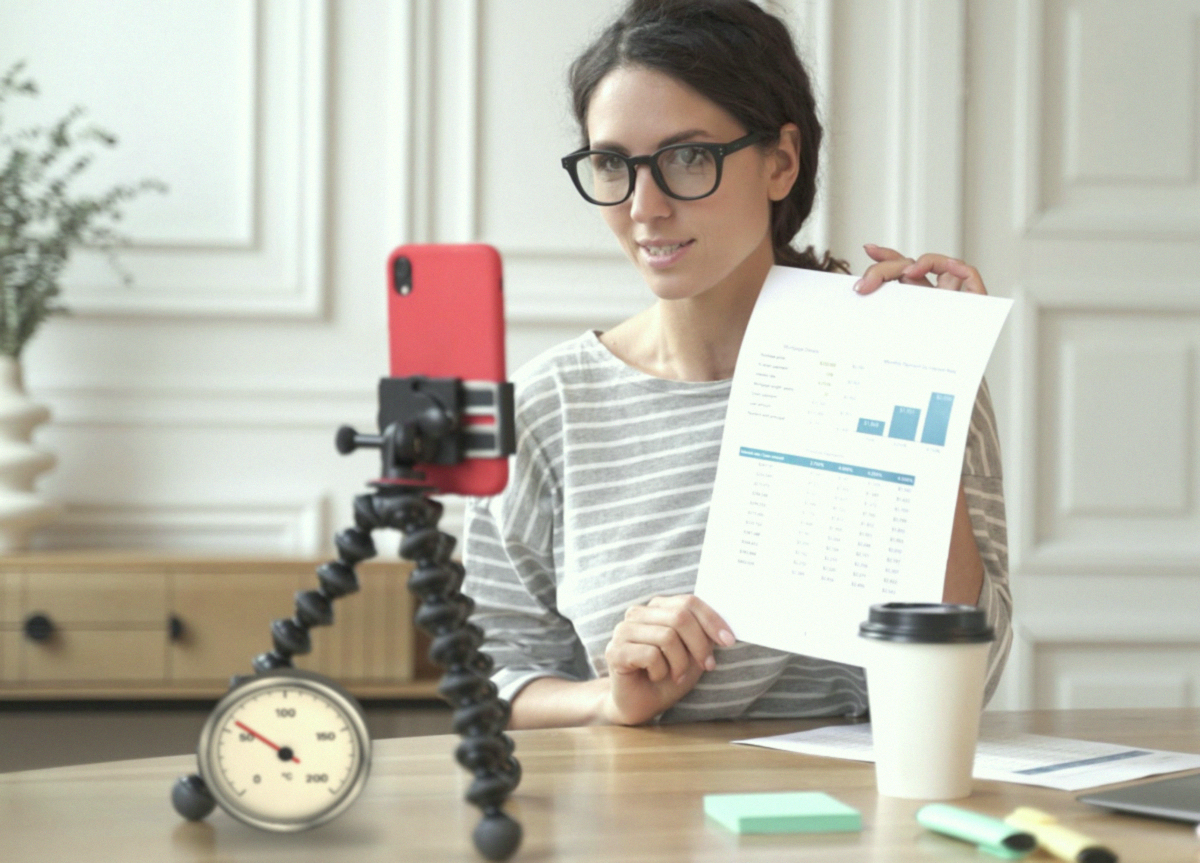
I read 60 °C
